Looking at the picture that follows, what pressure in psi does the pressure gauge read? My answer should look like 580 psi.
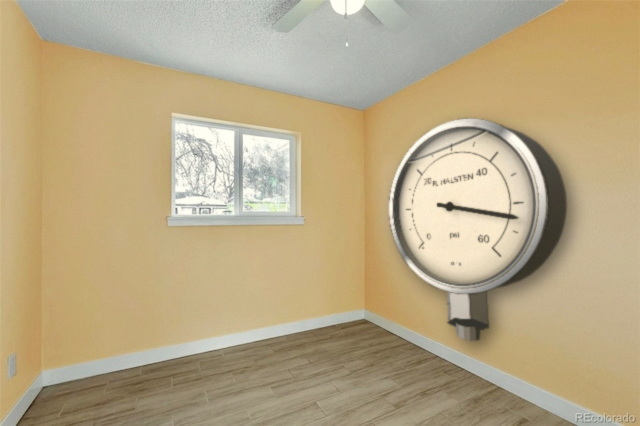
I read 52.5 psi
